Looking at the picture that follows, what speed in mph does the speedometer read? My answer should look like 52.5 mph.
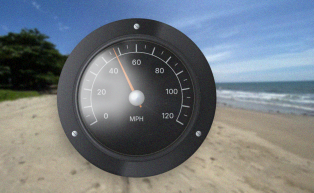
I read 47.5 mph
